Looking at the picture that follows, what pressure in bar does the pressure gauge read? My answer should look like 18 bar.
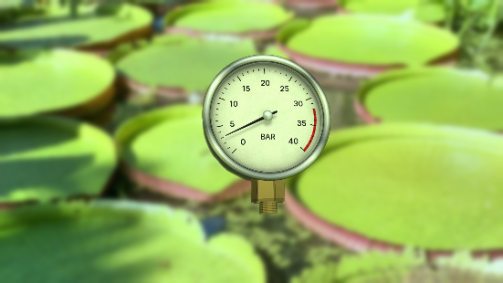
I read 3 bar
